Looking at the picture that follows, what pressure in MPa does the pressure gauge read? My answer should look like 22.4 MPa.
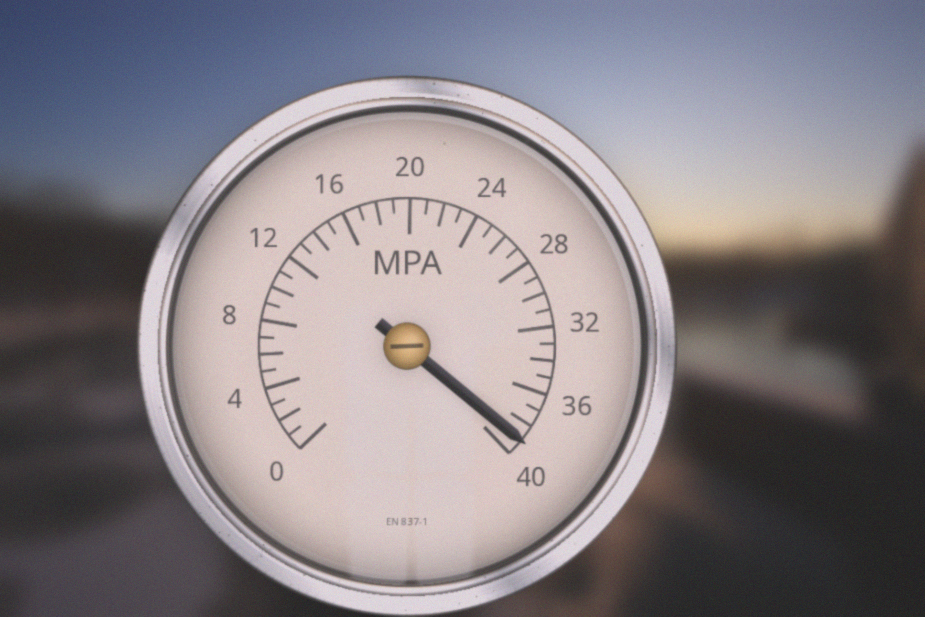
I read 39 MPa
